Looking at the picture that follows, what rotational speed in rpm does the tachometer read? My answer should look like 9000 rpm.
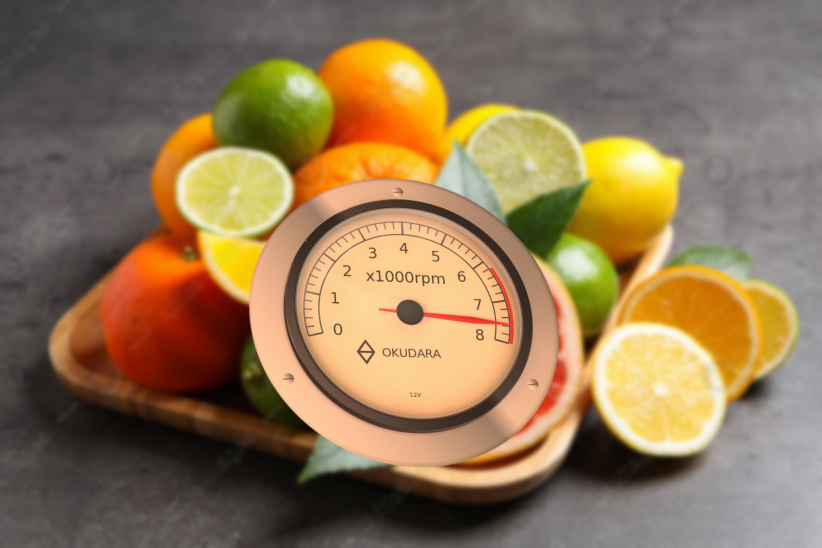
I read 7600 rpm
